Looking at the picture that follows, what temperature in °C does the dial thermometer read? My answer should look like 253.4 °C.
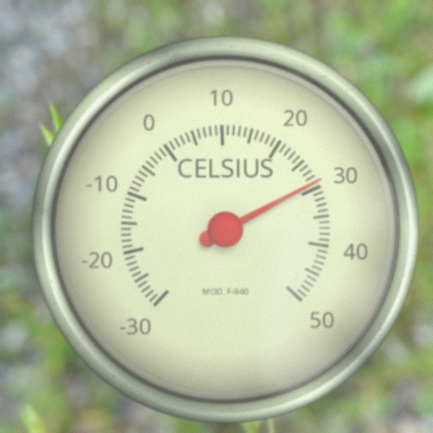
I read 29 °C
